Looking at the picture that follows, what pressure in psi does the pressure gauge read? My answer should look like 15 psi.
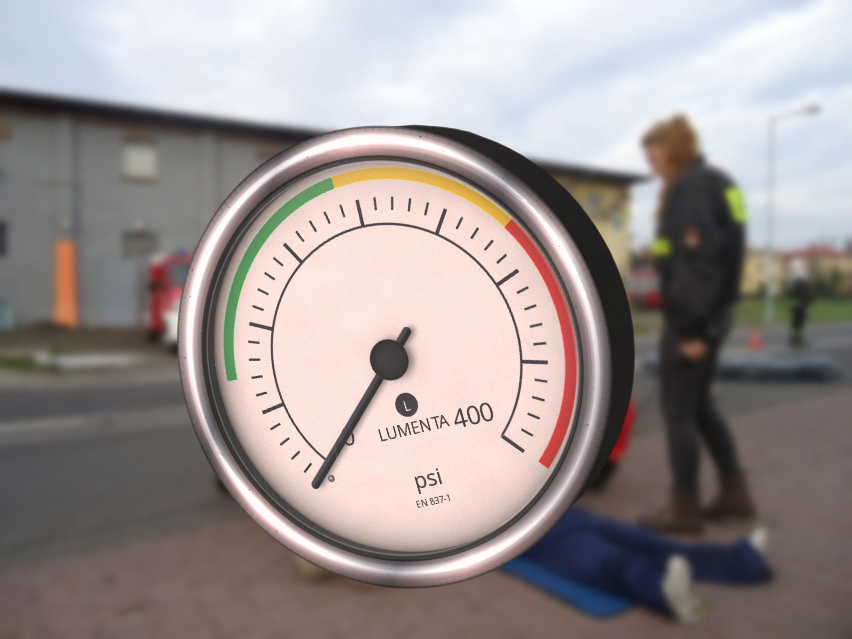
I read 0 psi
